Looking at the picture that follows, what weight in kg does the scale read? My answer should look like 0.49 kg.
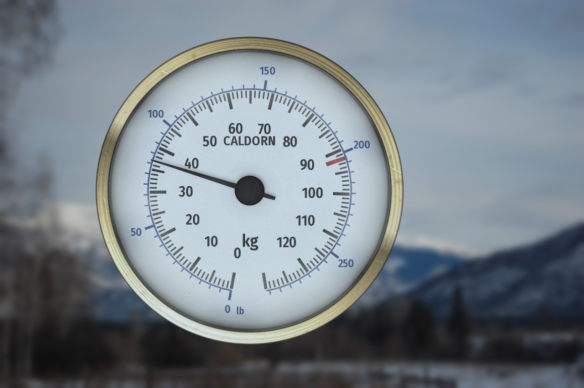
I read 37 kg
